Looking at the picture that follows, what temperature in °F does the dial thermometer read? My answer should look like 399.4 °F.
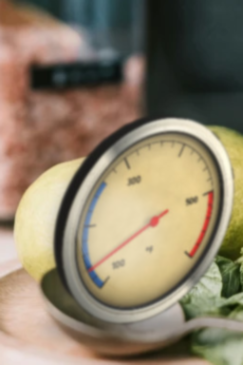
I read 140 °F
